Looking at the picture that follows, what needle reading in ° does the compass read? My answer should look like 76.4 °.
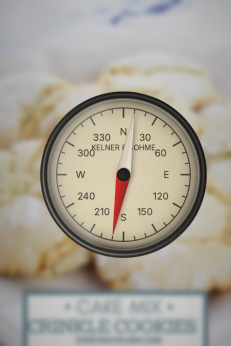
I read 190 °
